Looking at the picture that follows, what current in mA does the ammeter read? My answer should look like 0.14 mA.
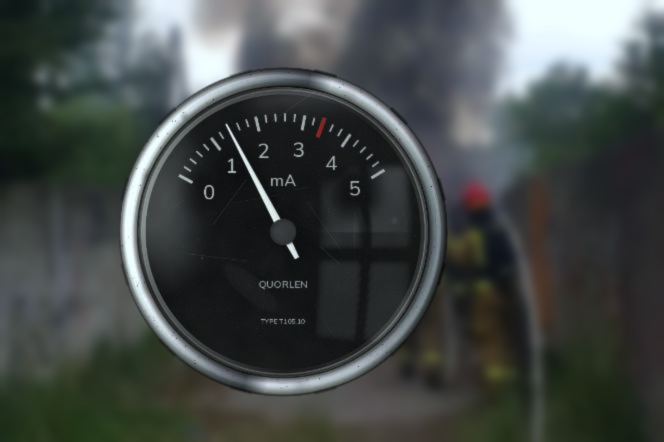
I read 1.4 mA
